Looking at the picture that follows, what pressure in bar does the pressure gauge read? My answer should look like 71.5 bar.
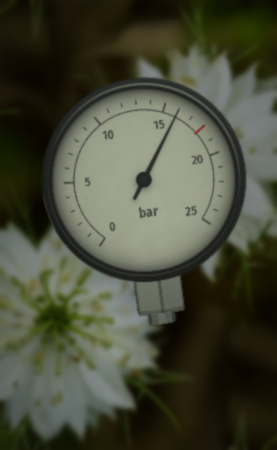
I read 16 bar
